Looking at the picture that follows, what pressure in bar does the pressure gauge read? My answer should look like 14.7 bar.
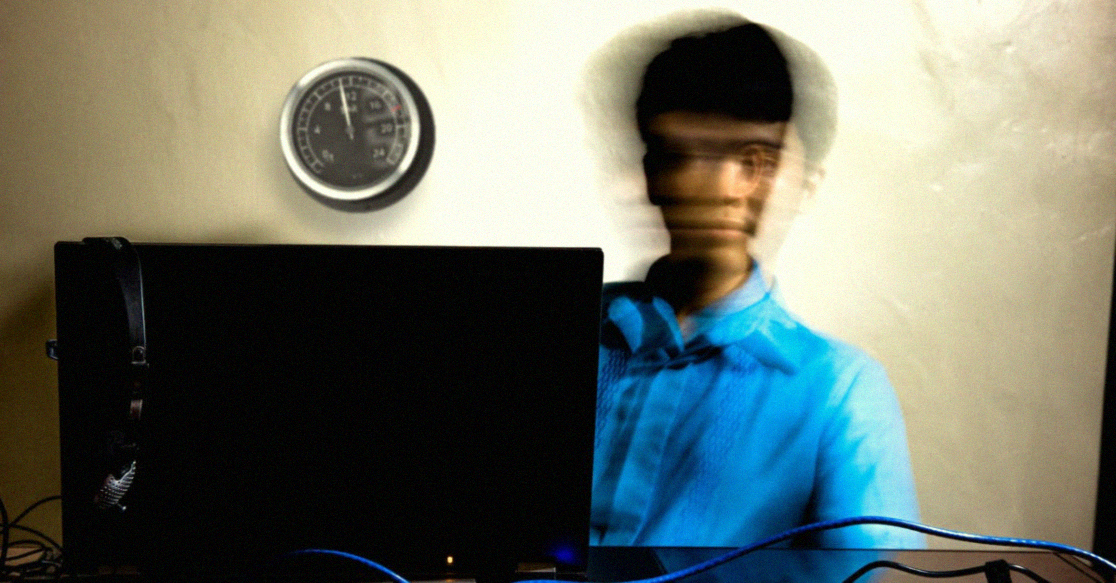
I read 11 bar
